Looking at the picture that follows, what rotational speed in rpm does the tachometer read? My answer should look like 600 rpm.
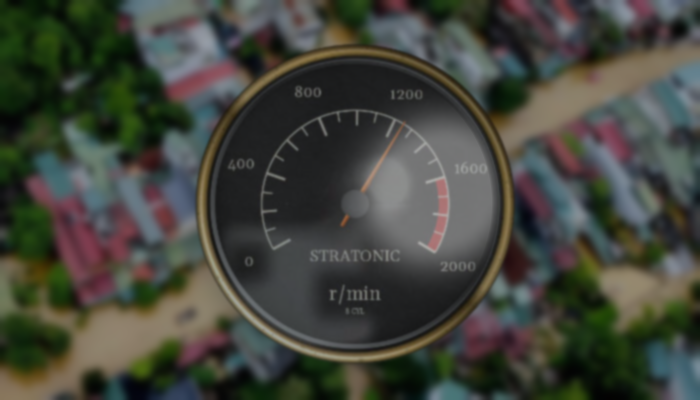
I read 1250 rpm
